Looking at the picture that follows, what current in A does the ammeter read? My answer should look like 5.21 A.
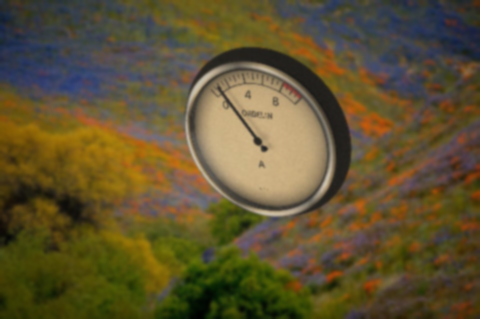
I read 1 A
